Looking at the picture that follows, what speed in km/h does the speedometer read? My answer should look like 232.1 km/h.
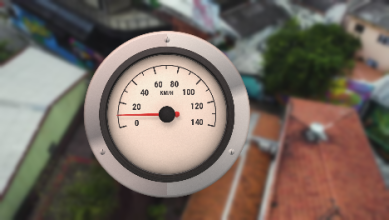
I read 10 km/h
